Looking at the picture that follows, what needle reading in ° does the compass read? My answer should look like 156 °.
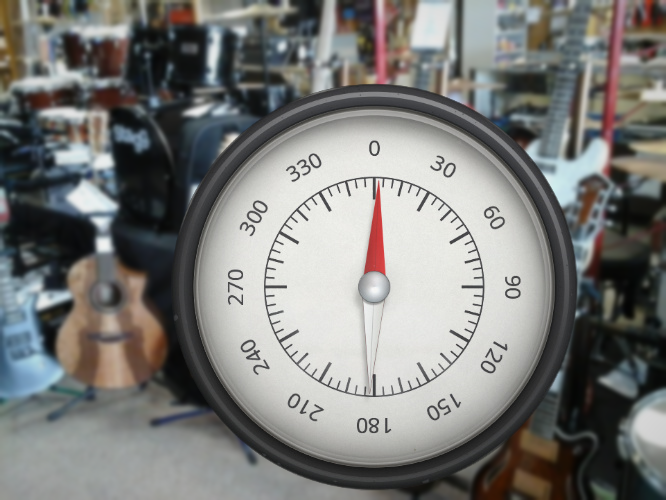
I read 2.5 °
